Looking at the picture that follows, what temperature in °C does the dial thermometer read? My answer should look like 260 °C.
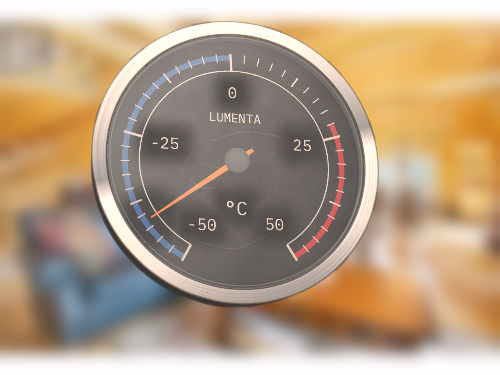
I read -41.25 °C
